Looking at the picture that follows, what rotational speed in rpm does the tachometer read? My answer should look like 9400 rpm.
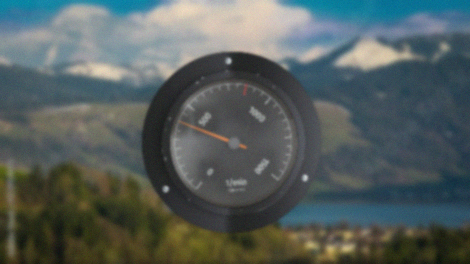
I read 400 rpm
